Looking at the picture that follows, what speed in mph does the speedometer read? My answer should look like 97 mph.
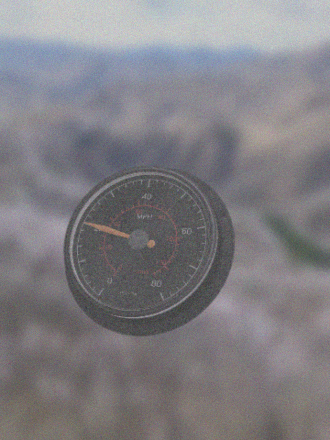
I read 20 mph
